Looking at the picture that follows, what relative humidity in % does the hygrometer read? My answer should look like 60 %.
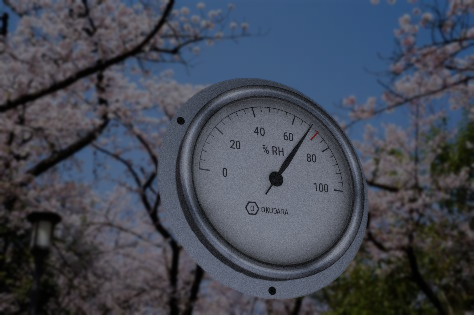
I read 68 %
